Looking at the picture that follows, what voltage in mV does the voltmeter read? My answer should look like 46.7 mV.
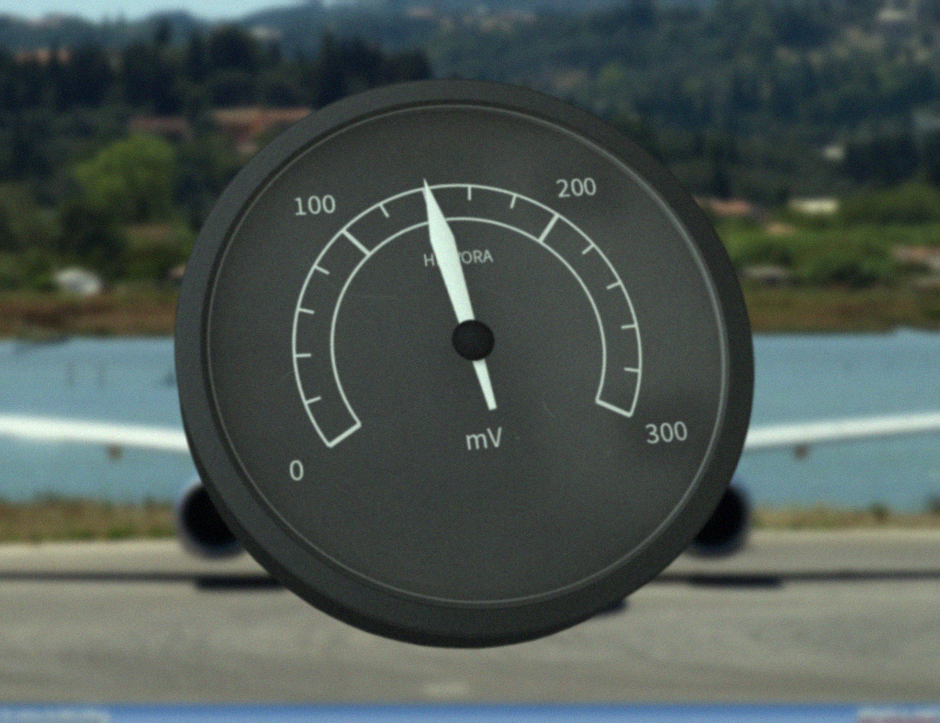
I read 140 mV
